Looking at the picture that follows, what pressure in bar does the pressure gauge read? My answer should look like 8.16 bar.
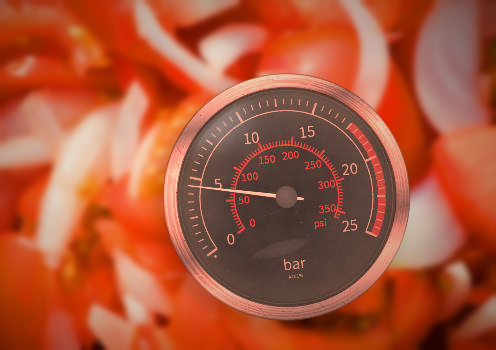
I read 4.5 bar
